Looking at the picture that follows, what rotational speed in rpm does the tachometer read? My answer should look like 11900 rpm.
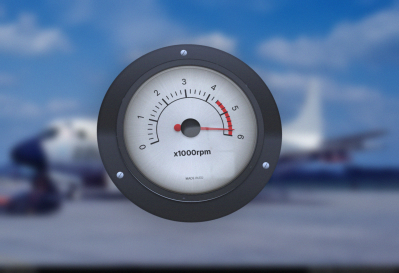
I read 5800 rpm
